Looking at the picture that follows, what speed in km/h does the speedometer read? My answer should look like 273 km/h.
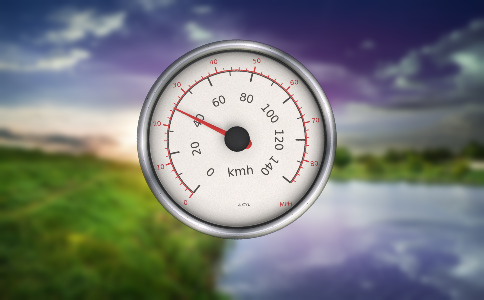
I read 40 km/h
